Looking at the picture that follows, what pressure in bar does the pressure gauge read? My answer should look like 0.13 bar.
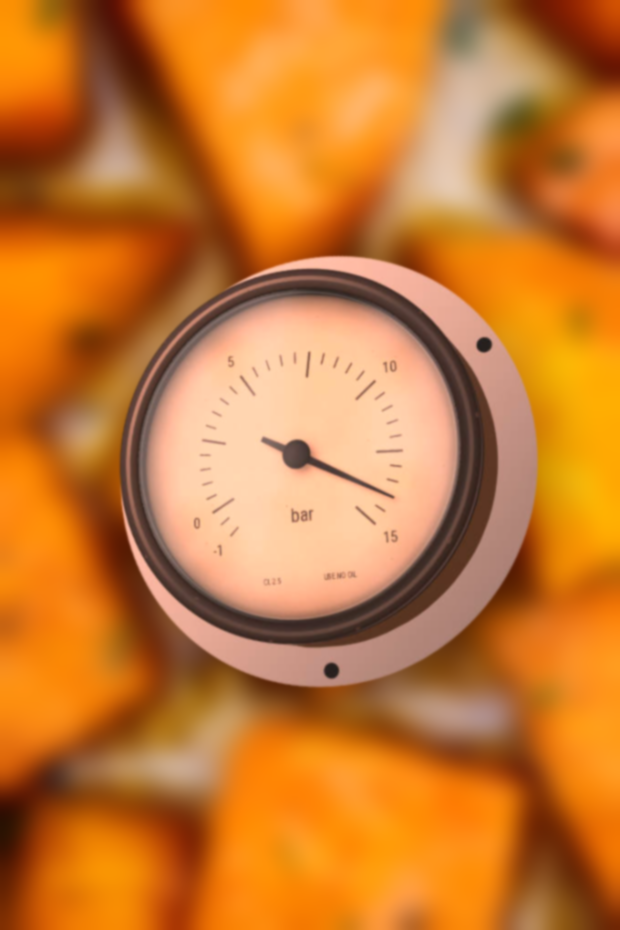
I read 14 bar
